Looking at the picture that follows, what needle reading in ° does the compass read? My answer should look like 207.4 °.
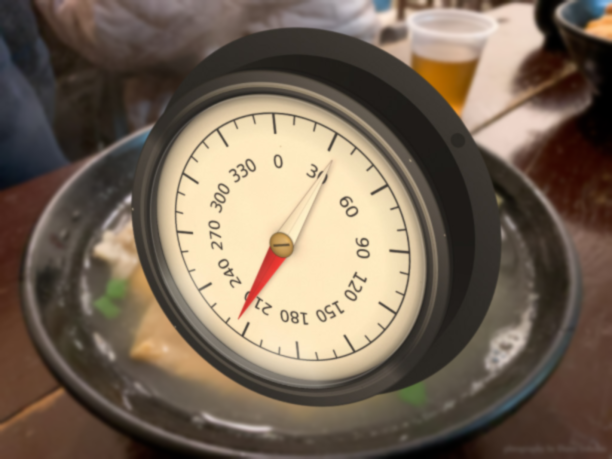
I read 215 °
